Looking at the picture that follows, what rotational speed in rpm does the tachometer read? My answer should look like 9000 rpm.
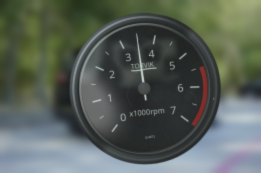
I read 3500 rpm
